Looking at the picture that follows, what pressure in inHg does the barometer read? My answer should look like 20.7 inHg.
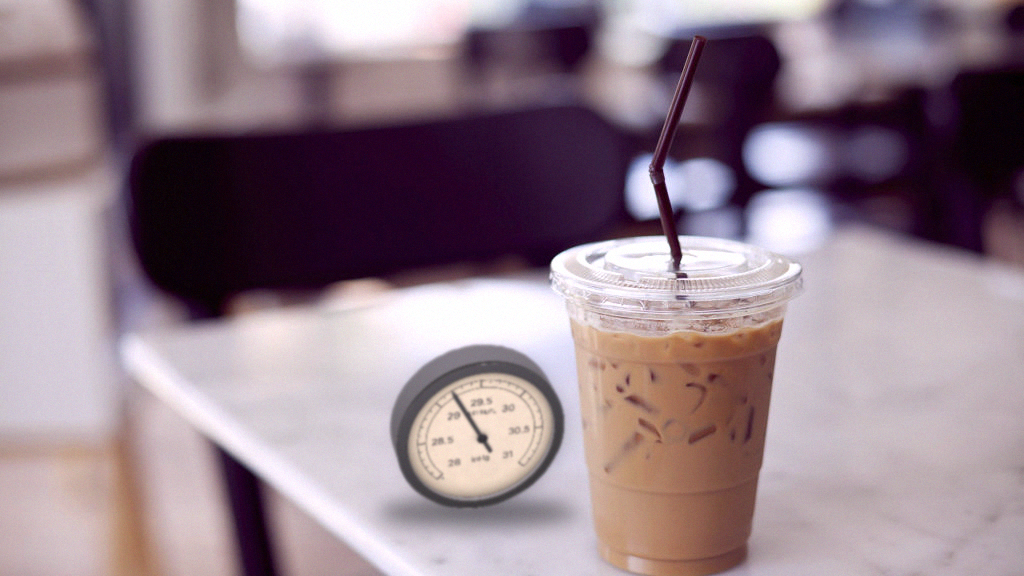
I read 29.2 inHg
